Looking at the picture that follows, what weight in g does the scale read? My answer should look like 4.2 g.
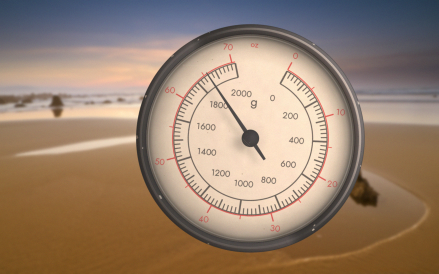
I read 1860 g
